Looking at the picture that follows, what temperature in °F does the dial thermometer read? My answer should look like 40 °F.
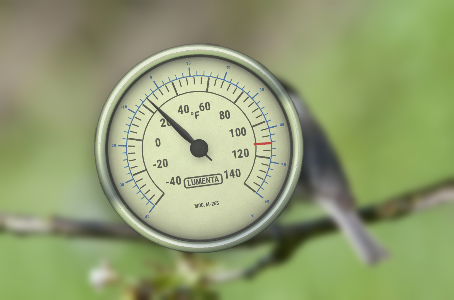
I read 24 °F
